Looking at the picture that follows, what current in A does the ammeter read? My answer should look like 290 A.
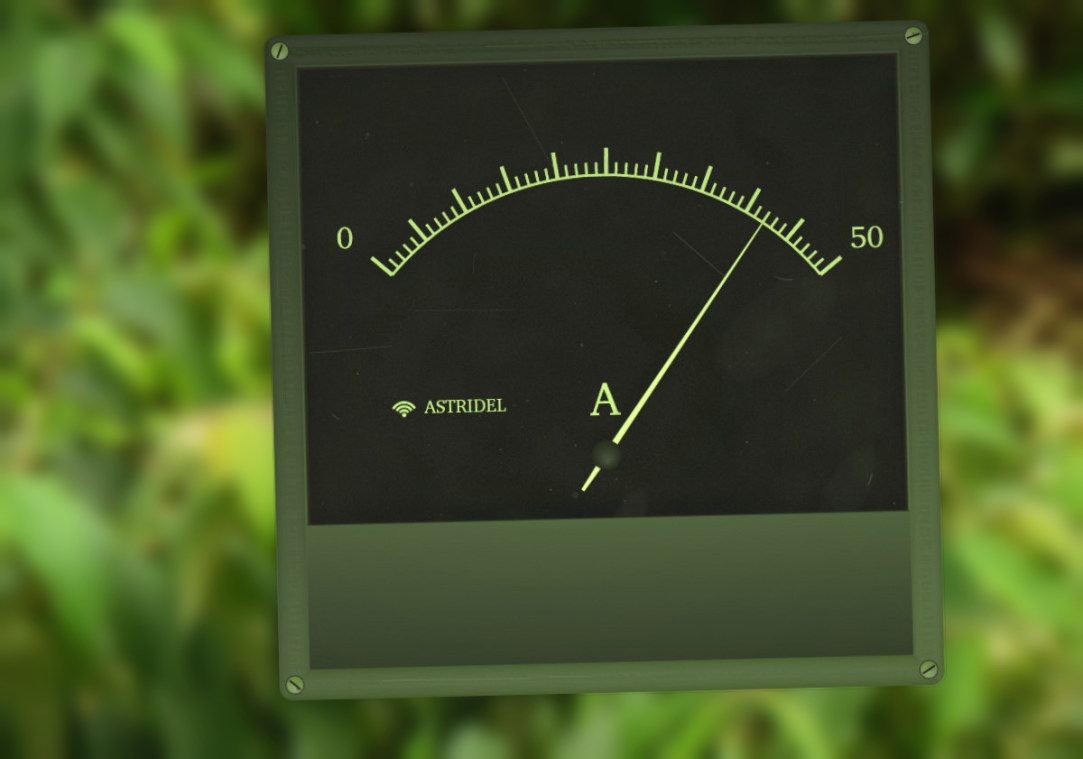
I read 42 A
